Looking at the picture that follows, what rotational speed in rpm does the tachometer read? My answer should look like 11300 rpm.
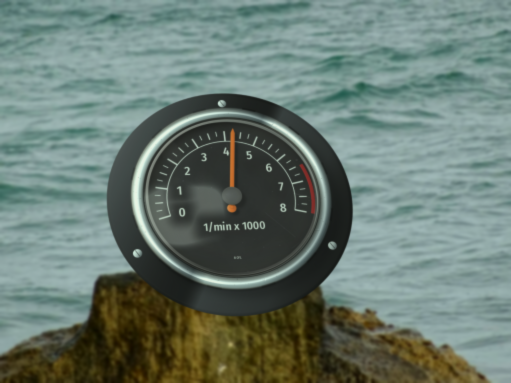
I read 4250 rpm
